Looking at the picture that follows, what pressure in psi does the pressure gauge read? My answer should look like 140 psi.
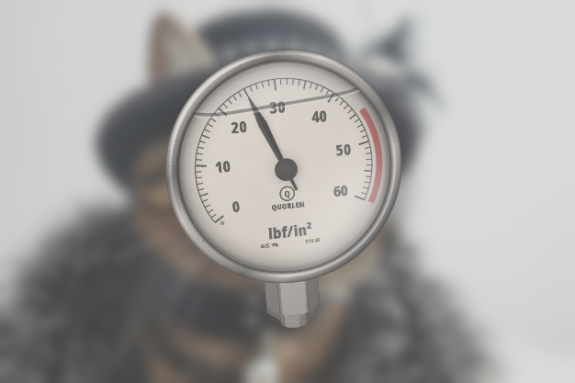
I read 25 psi
